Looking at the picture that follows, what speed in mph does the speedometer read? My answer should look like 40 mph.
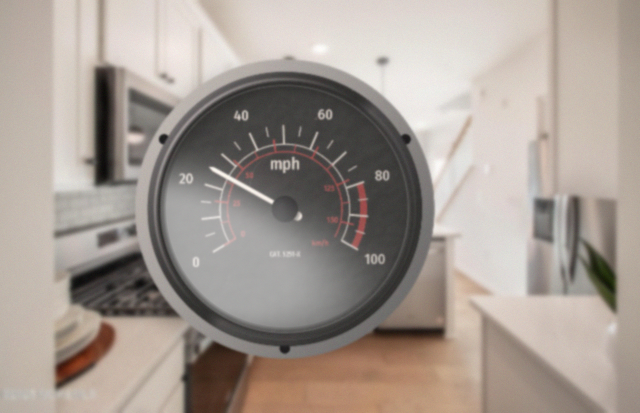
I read 25 mph
